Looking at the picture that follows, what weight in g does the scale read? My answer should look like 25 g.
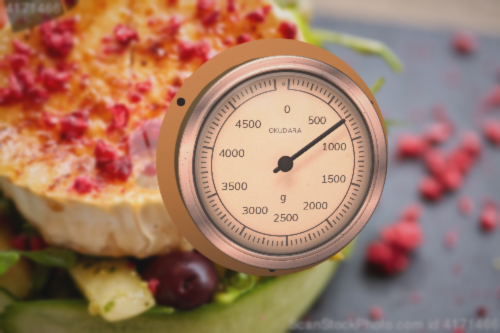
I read 750 g
